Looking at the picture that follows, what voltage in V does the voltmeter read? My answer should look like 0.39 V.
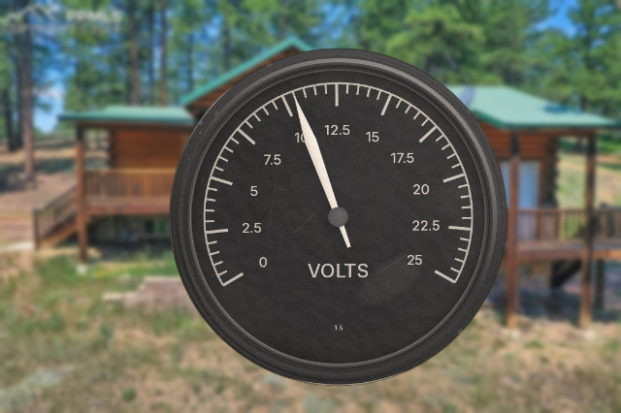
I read 10.5 V
